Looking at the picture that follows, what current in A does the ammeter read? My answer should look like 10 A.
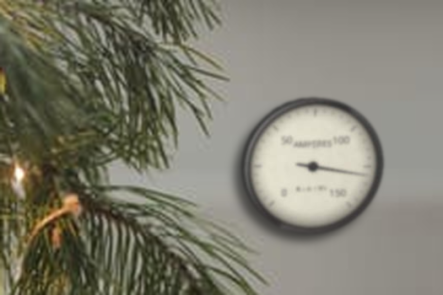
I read 130 A
